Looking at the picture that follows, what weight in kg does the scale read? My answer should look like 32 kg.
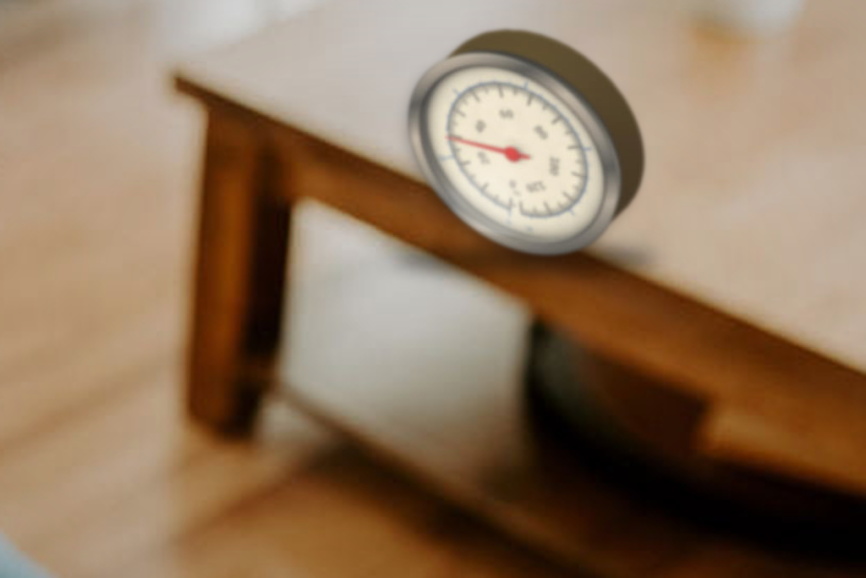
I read 30 kg
